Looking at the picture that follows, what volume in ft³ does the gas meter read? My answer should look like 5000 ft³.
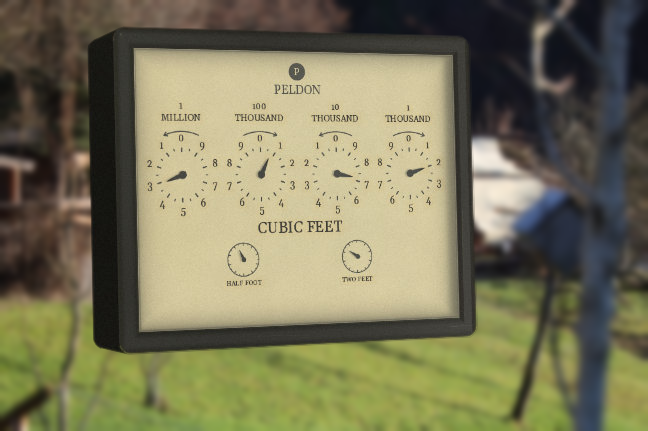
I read 307200 ft³
